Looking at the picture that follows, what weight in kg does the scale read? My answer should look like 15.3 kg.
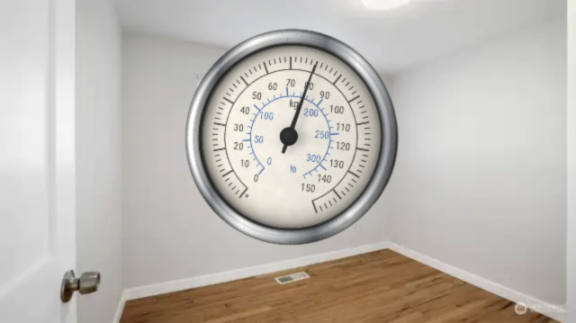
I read 80 kg
